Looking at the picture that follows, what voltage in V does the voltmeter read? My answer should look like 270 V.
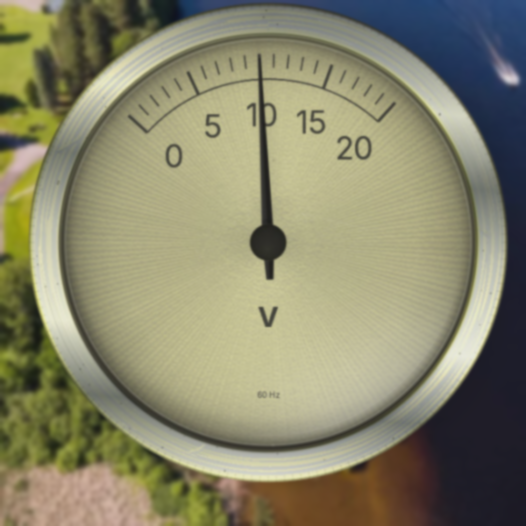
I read 10 V
